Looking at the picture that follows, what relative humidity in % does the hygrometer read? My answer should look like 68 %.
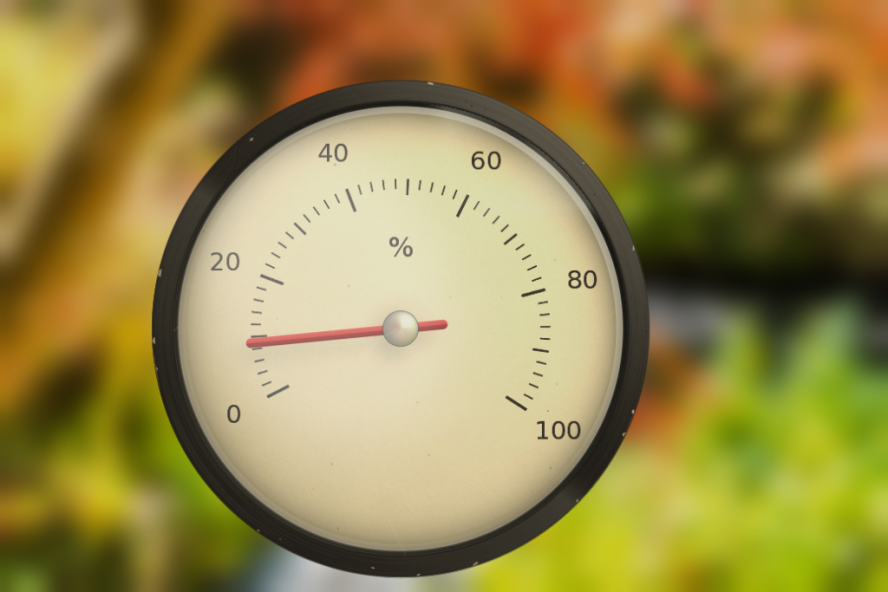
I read 9 %
